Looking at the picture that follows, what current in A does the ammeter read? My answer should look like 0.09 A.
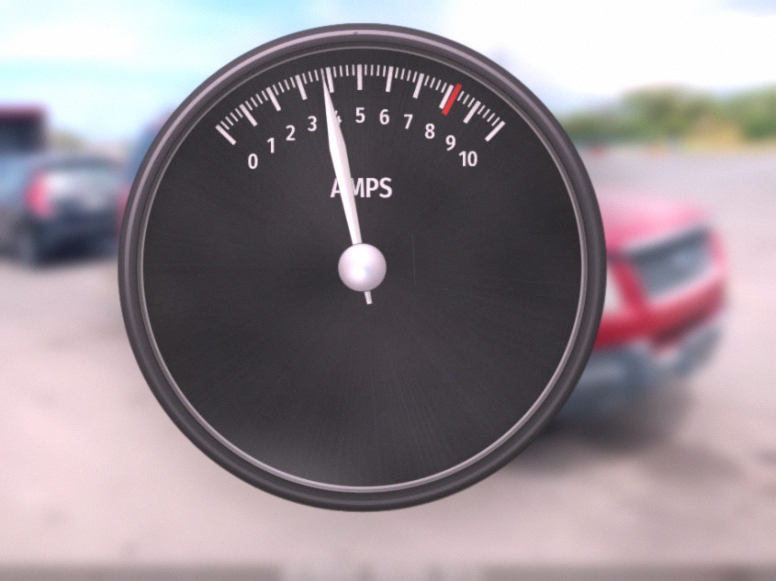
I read 3.8 A
